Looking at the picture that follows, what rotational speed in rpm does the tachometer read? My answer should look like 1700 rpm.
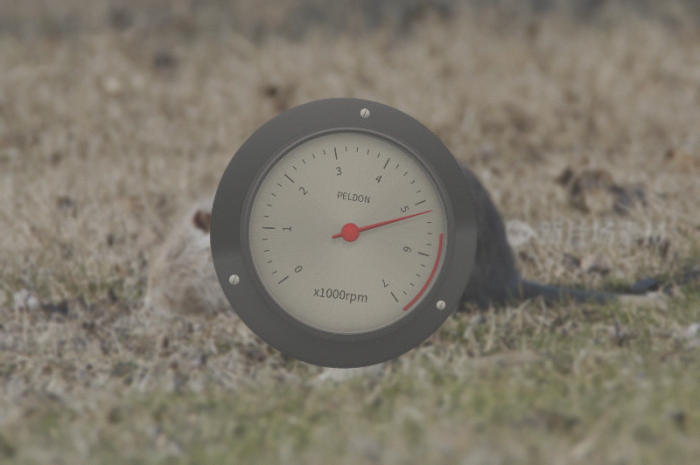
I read 5200 rpm
